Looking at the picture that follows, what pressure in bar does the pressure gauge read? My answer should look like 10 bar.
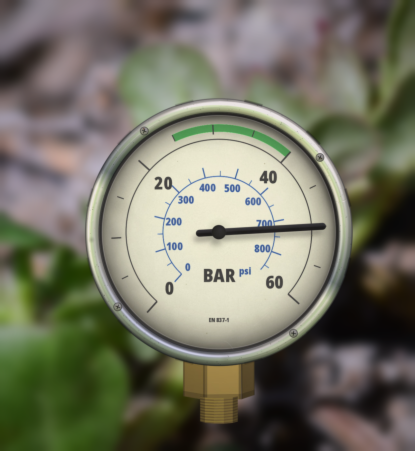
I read 50 bar
